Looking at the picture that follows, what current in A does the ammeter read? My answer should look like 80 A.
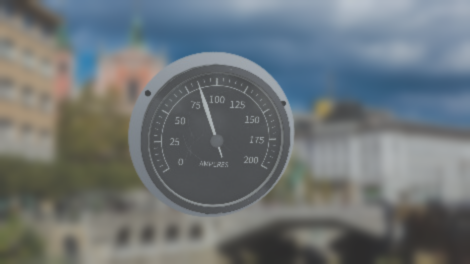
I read 85 A
